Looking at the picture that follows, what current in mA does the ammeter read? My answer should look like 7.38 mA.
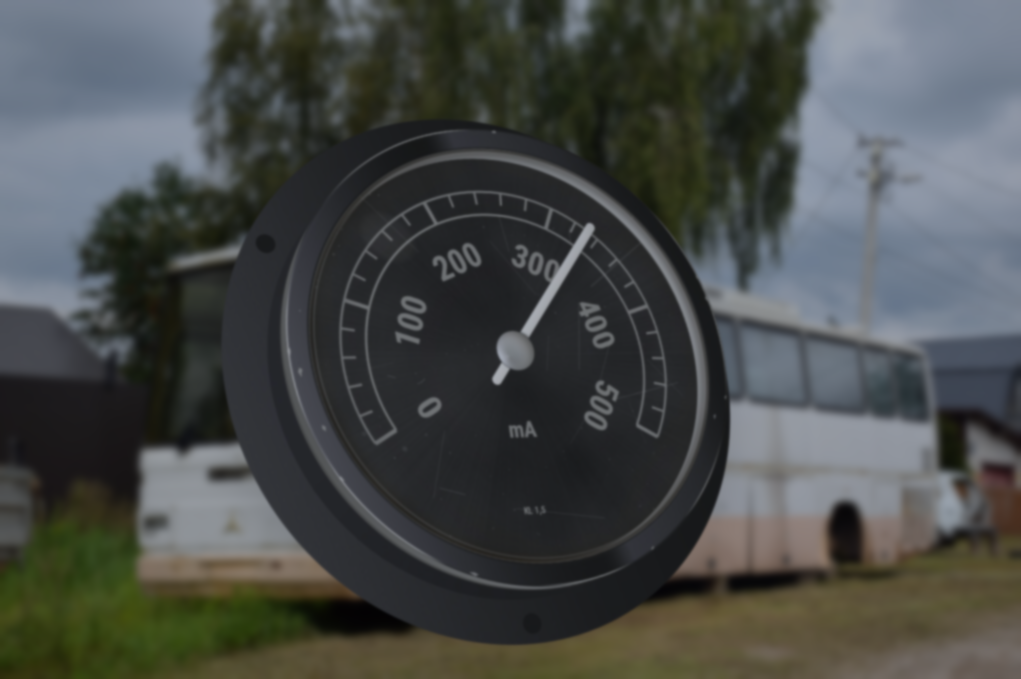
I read 330 mA
